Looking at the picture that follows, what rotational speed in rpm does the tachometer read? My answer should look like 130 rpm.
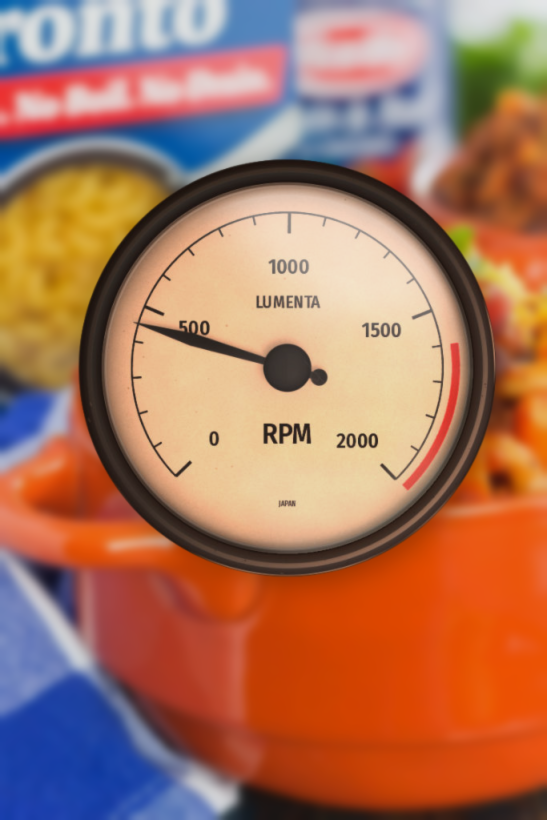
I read 450 rpm
